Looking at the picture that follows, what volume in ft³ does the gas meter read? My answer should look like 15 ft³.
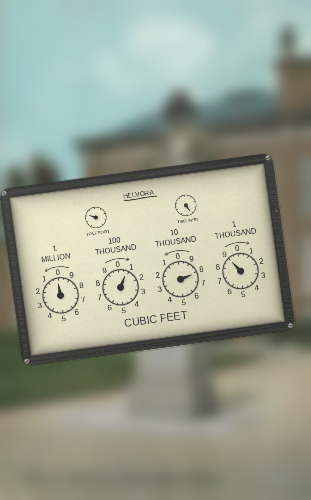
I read 7900 ft³
